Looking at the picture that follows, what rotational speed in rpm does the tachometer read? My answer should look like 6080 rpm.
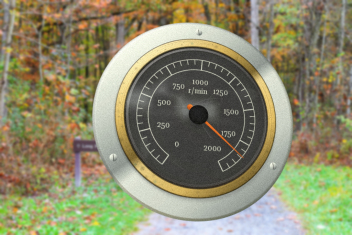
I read 1850 rpm
